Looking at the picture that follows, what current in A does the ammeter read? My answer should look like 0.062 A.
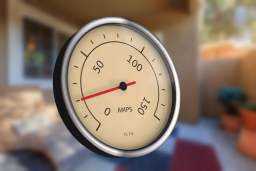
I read 20 A
